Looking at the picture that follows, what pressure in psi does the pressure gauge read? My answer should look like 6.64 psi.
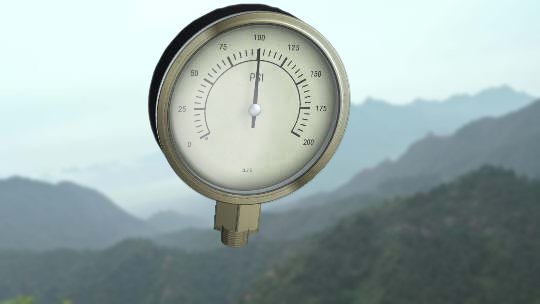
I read 100 psi
